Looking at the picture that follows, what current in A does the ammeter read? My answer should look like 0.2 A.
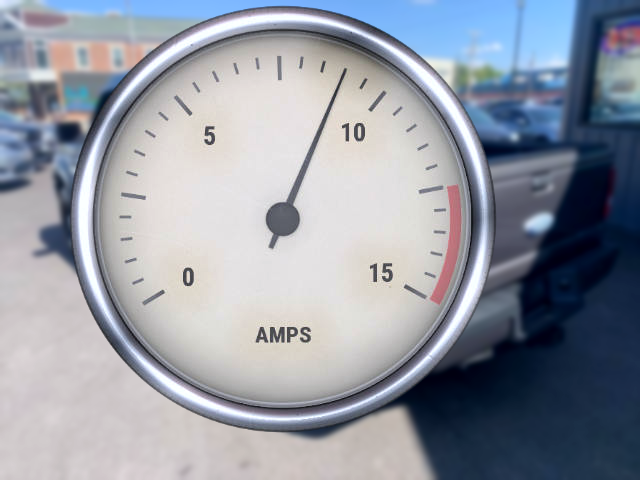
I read 9 A
